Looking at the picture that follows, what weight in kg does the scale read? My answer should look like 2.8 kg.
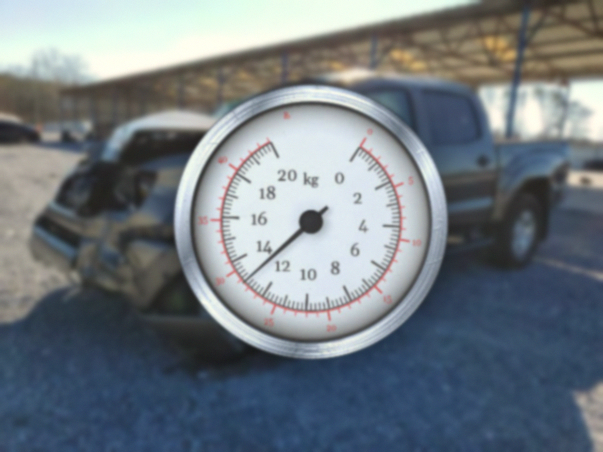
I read 13 kg
